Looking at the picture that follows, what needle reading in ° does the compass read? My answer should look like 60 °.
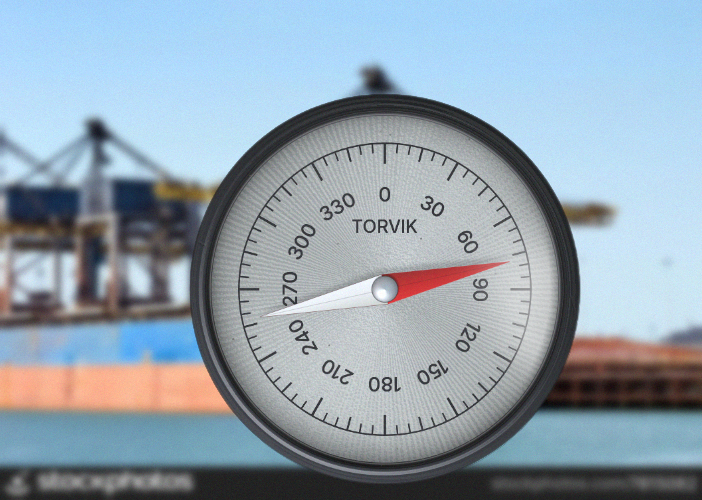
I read 77.5 °
